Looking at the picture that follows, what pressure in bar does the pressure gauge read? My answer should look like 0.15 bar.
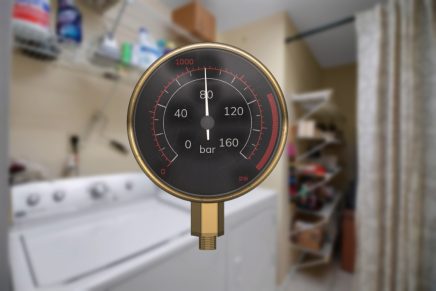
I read 80 bar
